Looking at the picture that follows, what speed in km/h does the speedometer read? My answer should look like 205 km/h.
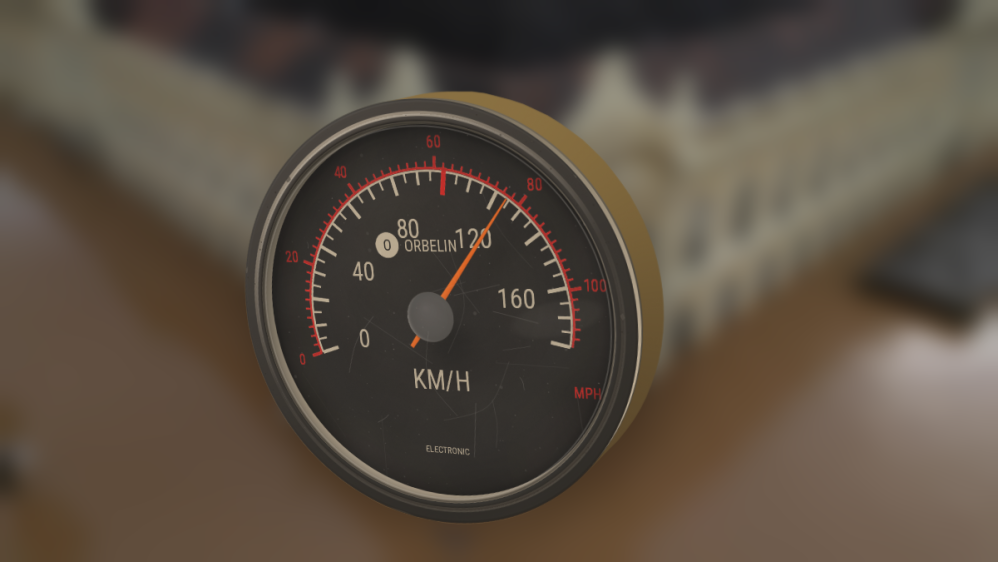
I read 125 km/h
